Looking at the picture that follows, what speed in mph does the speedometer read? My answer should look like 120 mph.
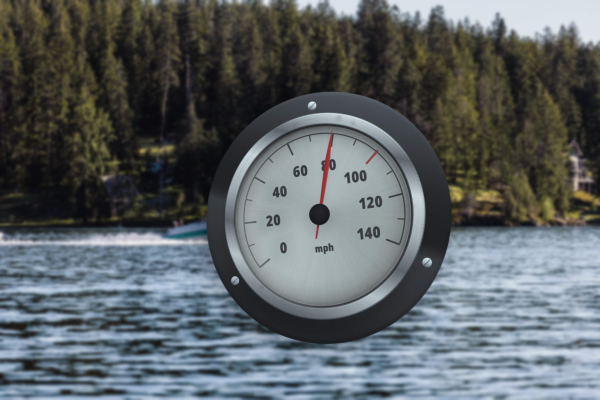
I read 80 mph
